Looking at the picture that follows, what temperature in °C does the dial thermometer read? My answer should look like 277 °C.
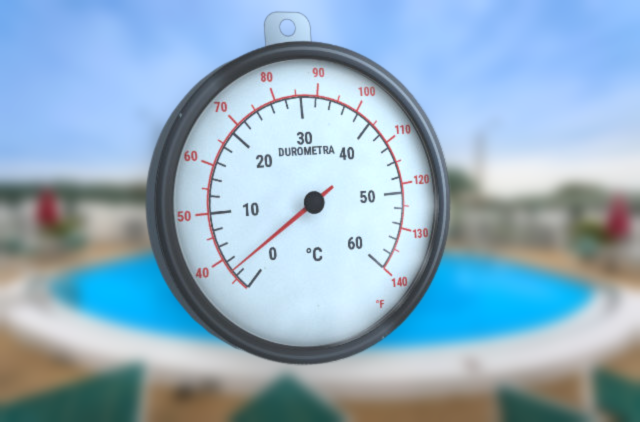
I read 3 °C
